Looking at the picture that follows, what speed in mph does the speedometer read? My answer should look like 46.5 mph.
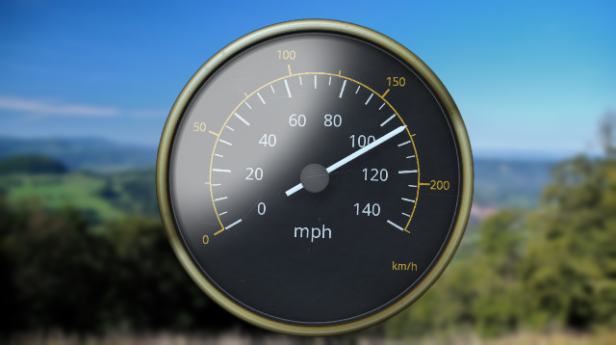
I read 105 mph
